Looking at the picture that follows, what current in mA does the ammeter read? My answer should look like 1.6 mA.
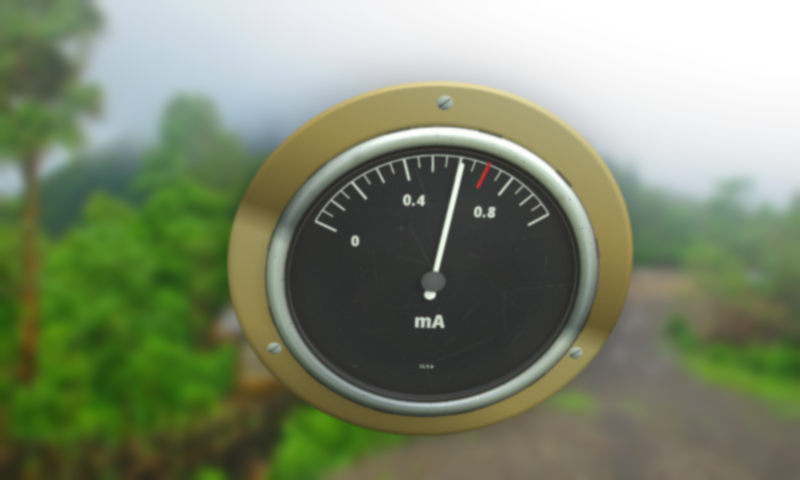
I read 0.6 mA
